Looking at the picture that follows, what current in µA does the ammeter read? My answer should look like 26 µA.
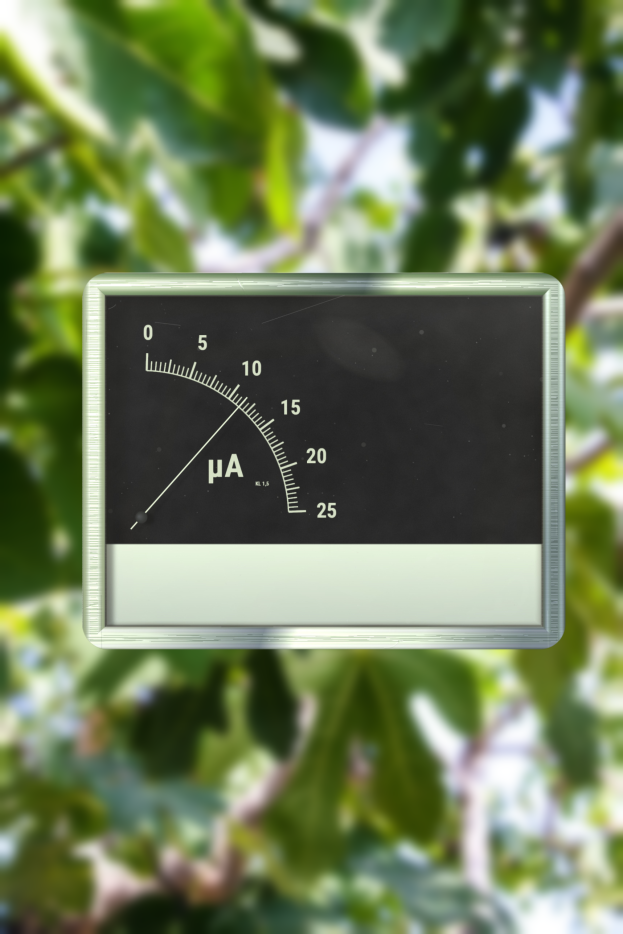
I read 11.5 µA
